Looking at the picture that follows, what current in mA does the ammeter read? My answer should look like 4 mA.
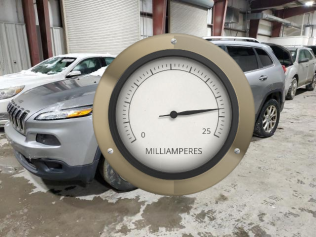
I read 21.5 mA
